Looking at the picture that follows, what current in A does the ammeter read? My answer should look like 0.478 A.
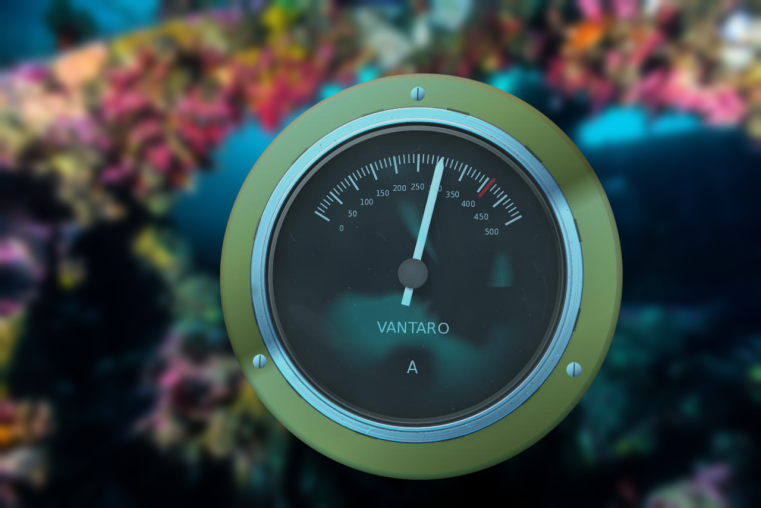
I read 300 A
